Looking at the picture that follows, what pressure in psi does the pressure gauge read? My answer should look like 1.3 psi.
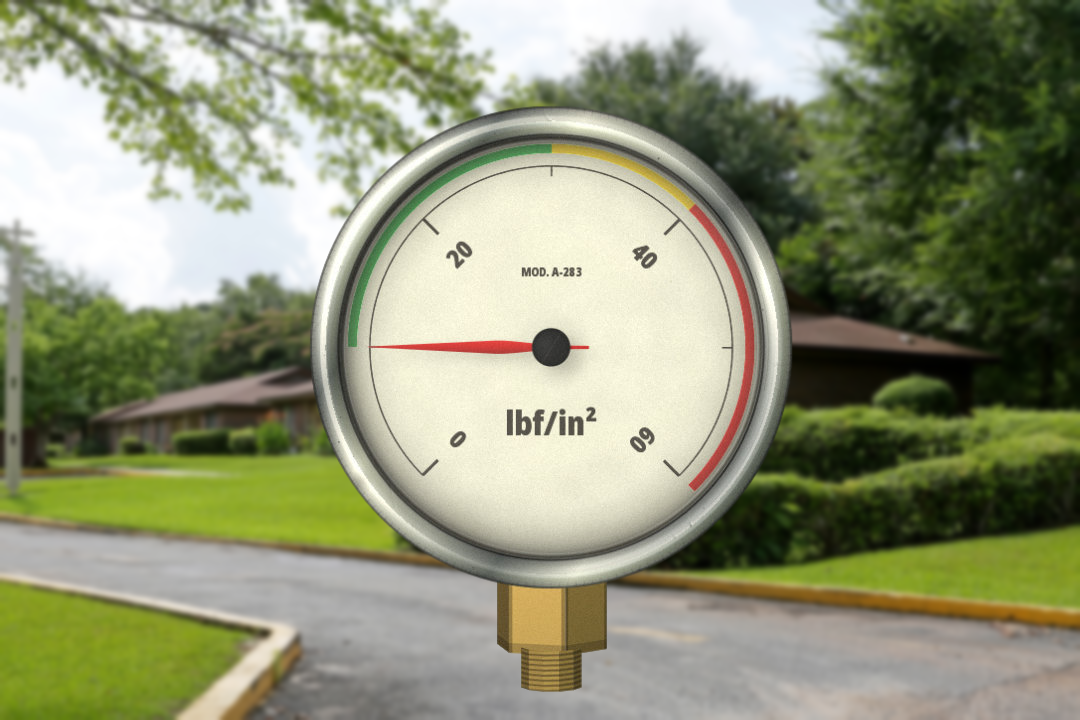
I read 10 psi
